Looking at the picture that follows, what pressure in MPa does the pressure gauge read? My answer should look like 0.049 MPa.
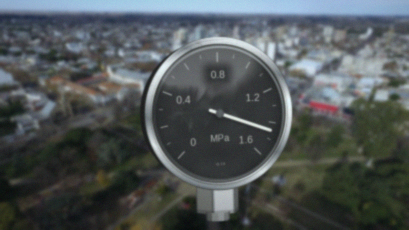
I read 1.45 MPa
